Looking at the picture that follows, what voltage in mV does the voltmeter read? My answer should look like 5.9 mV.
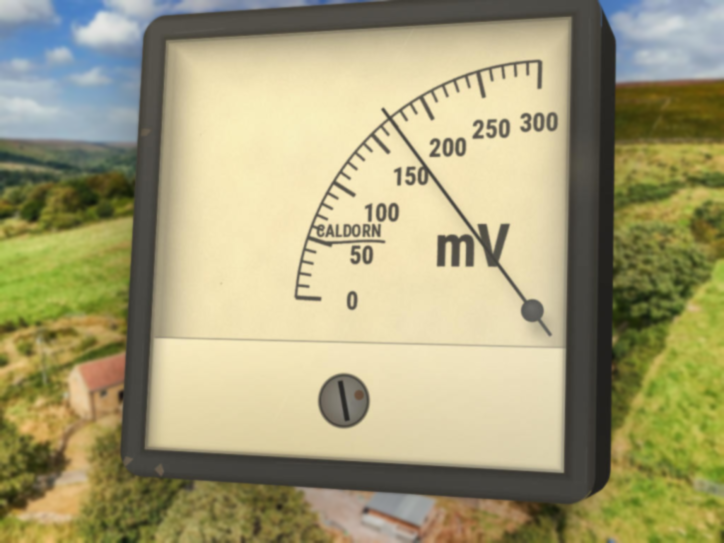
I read 170 mV
